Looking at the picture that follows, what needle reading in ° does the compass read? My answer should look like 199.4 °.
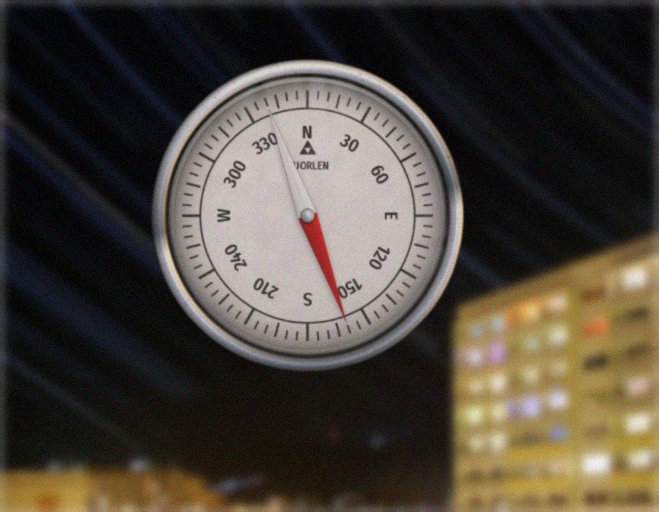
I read 160 °
